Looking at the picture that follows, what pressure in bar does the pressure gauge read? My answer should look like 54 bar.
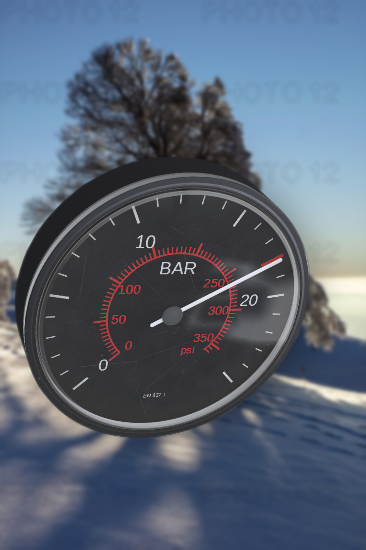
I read 18 bar
